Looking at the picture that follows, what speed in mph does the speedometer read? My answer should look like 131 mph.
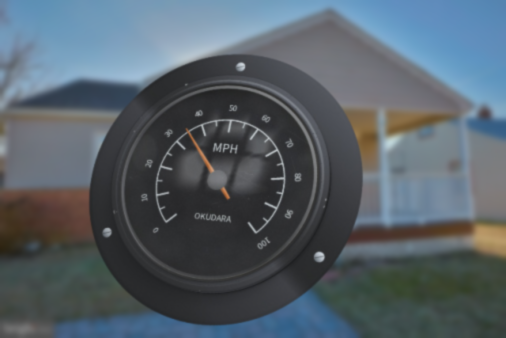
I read 35 mph
